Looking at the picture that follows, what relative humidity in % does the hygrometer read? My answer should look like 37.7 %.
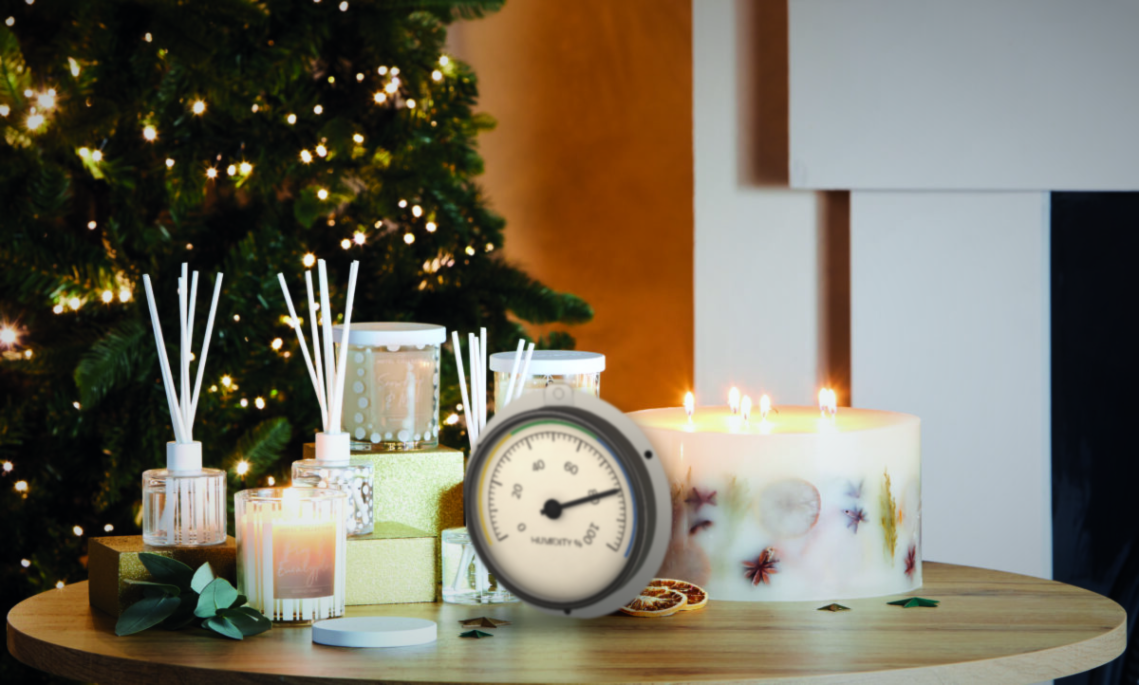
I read 80 %
